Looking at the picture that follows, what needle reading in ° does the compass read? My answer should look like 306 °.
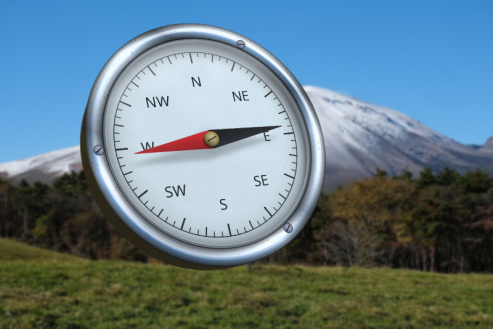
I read 265 °
